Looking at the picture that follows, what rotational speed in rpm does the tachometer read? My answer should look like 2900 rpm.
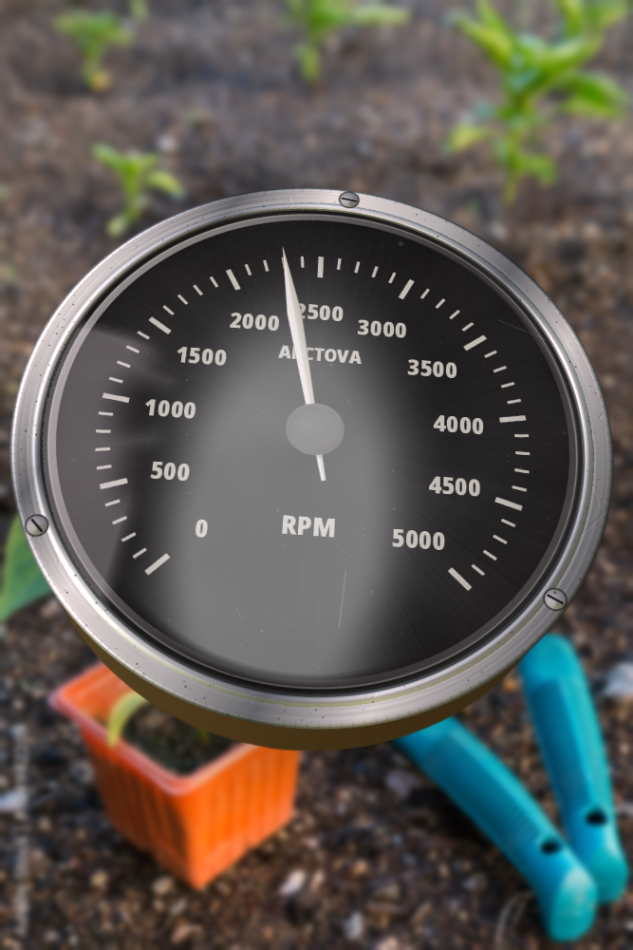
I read 2300 rpm
